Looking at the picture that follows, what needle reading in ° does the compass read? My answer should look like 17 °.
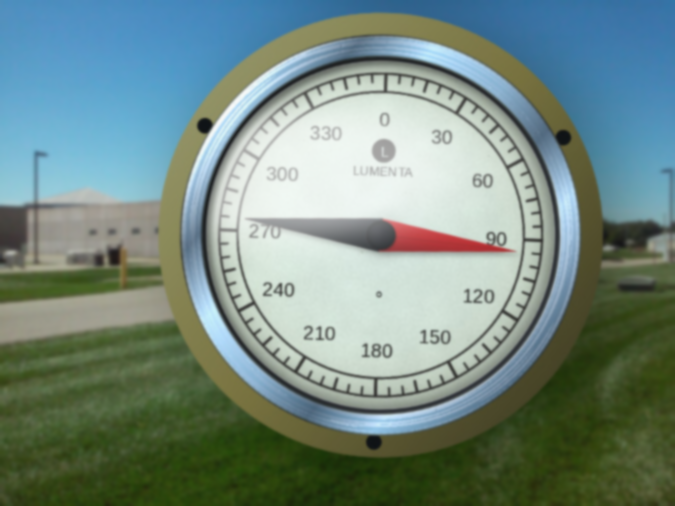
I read 95 °
